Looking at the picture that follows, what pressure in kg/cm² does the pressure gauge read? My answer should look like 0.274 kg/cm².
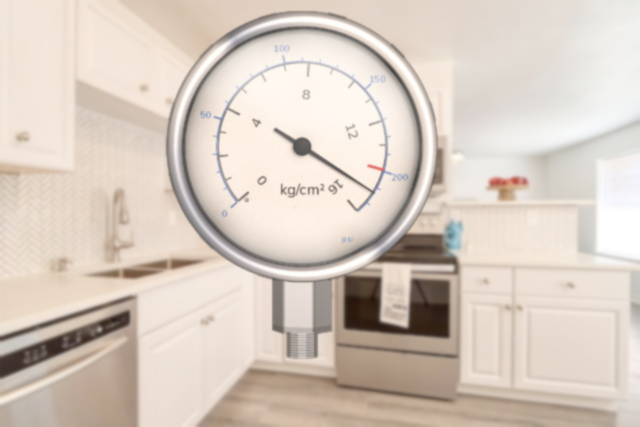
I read 15 kg/cm²
